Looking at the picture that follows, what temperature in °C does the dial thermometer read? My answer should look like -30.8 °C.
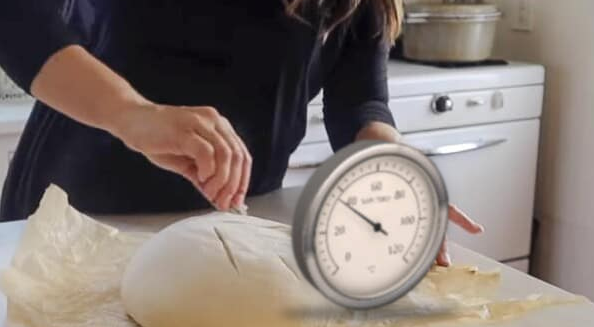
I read 36 °C
